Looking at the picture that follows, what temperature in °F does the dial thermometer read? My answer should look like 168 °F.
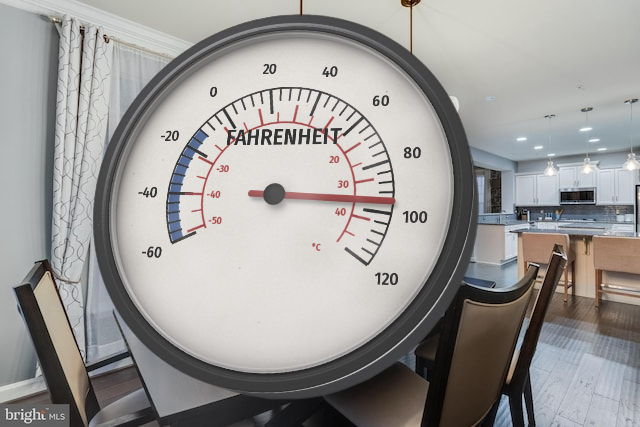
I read 96 °F
